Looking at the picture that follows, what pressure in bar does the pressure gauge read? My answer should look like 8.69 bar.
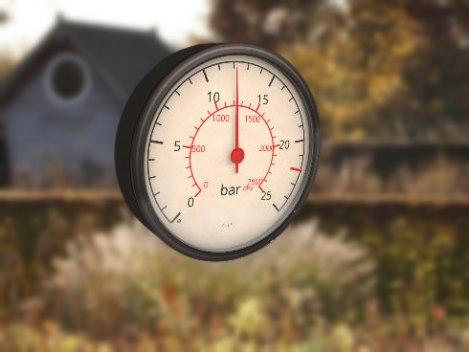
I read 12 bar
